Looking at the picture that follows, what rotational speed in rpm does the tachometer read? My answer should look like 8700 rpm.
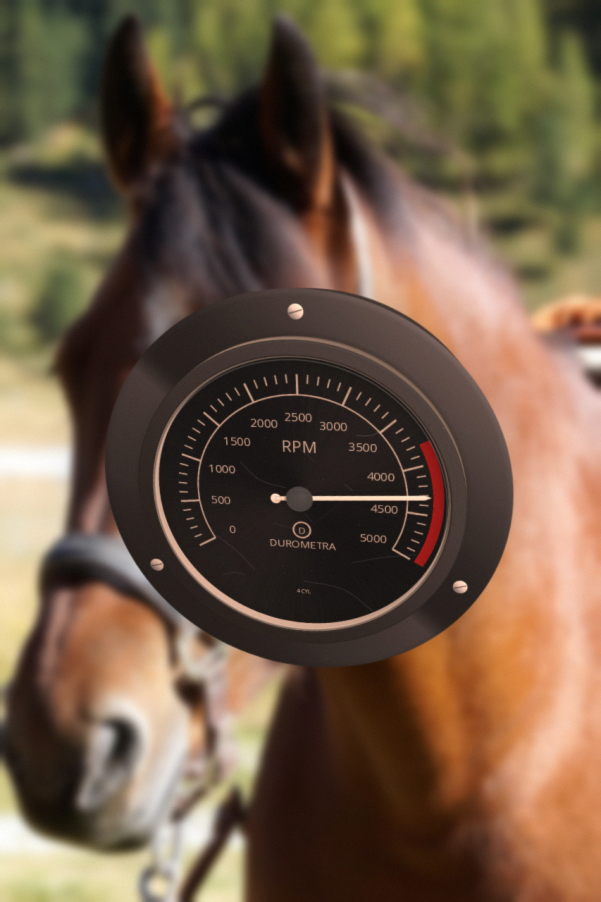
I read 4300 rpm
